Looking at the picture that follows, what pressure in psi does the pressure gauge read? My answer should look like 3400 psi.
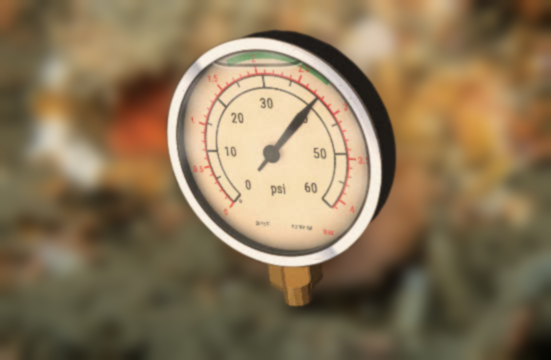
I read 40 psi
